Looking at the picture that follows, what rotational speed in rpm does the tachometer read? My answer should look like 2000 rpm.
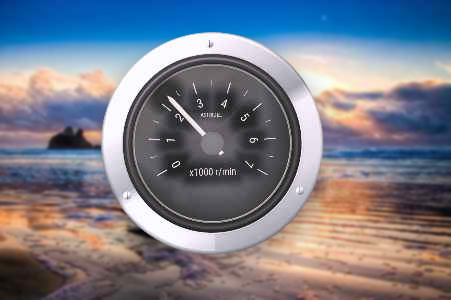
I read 2250 rpm
